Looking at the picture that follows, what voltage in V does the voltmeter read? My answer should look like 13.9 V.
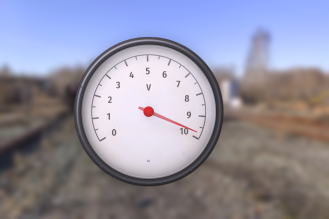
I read 9.75 V
